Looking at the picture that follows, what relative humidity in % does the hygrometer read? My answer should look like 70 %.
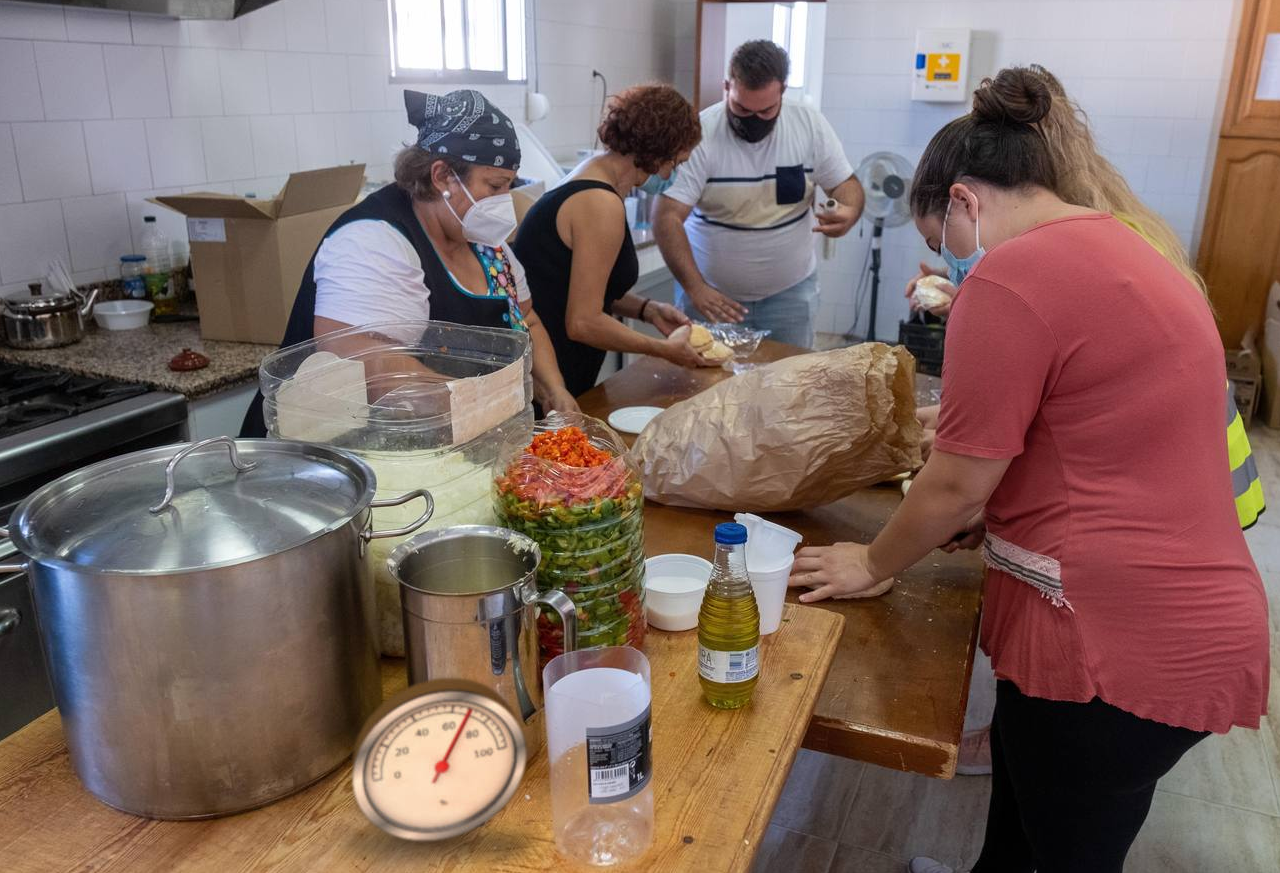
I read 68 %
